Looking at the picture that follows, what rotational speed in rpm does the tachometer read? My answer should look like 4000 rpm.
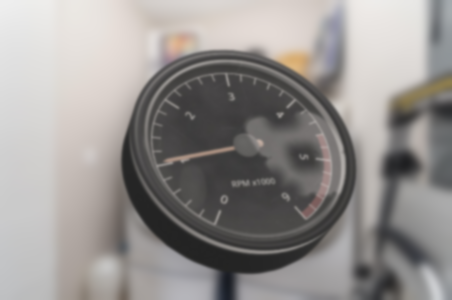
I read 1000 rpm
